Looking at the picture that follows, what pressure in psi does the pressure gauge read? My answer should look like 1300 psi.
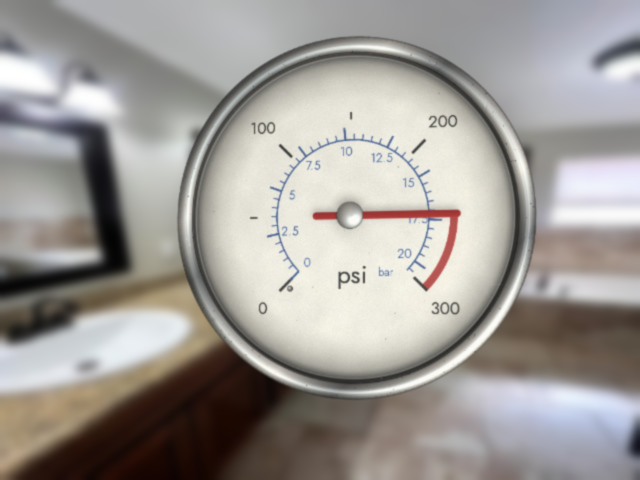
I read 250 psi
